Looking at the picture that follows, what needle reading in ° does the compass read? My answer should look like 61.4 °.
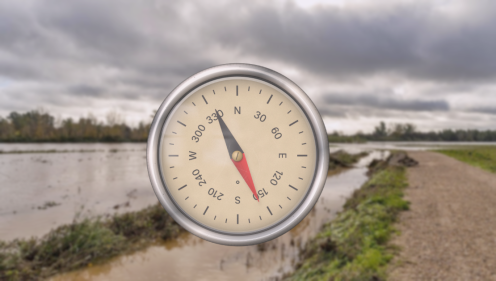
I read 155 °
